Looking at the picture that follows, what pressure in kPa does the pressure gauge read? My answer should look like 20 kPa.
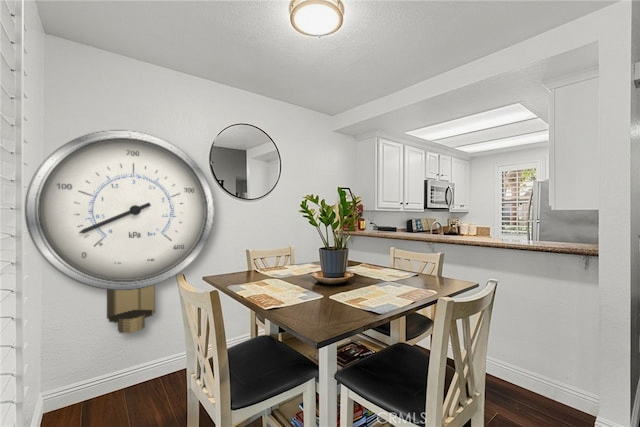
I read 30 kPa
